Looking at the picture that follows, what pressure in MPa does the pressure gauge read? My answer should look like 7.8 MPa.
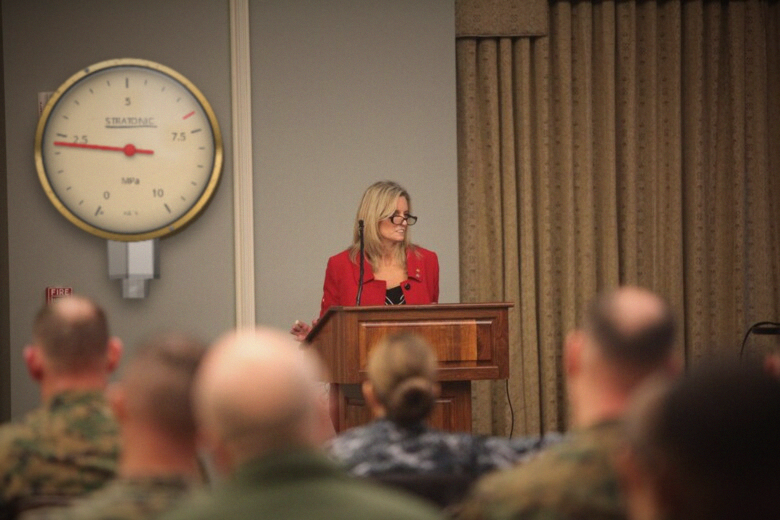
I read 2.25 MPa
